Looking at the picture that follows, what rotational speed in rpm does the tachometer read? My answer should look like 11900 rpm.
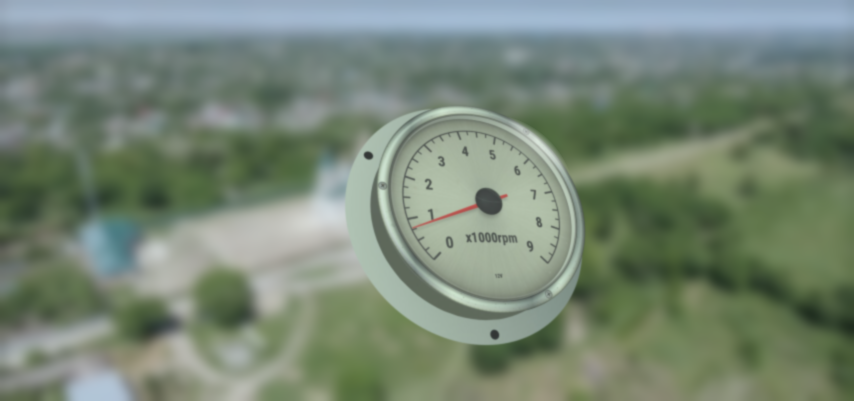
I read 750 rpm
